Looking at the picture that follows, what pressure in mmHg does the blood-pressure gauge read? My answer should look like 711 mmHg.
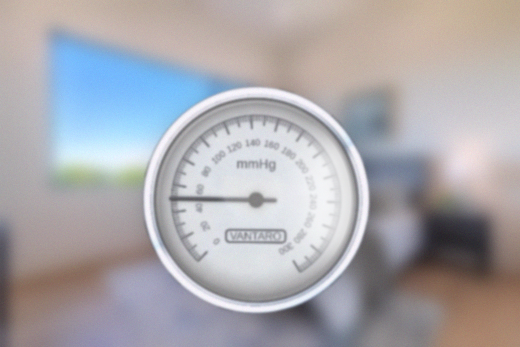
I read 50 mmHg
